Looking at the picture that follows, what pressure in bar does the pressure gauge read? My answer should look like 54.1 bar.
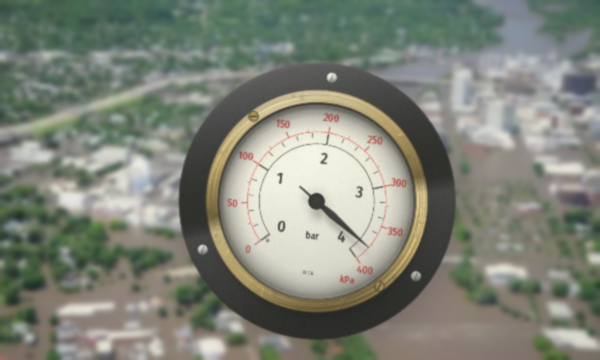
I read 3.8 bar
